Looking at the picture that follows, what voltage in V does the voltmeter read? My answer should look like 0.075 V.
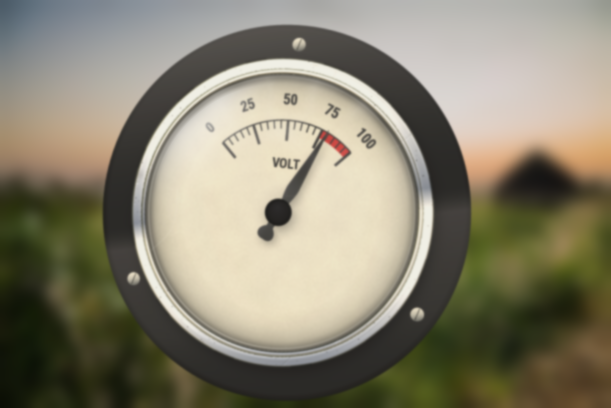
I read 80 V
